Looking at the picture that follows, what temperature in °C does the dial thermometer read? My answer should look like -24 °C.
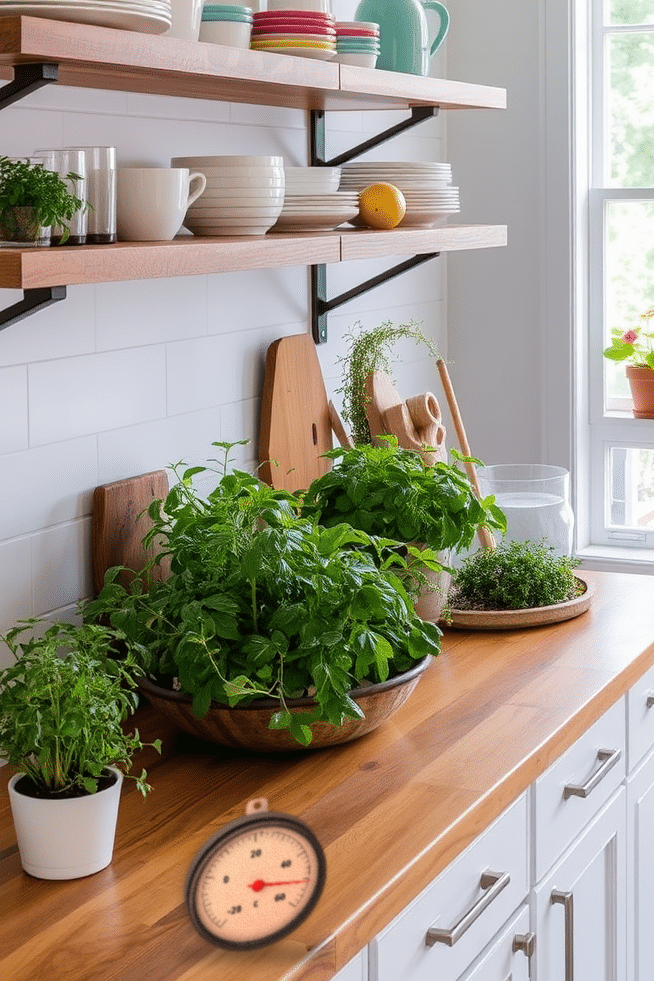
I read 50 °C
